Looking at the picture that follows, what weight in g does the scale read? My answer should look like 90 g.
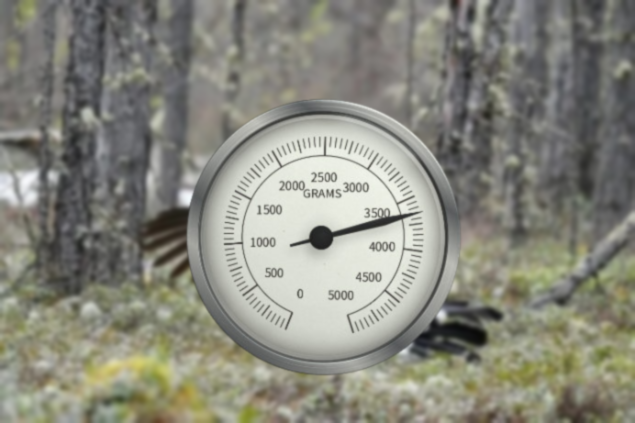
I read 3650 g
